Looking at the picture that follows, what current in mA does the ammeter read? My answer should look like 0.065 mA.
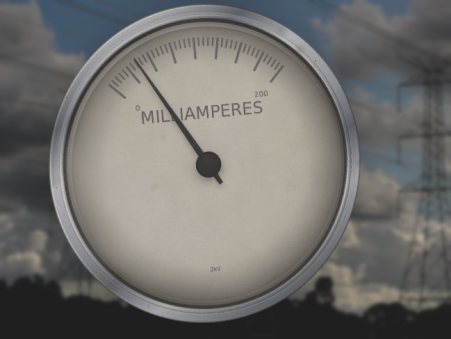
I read 35 mA
